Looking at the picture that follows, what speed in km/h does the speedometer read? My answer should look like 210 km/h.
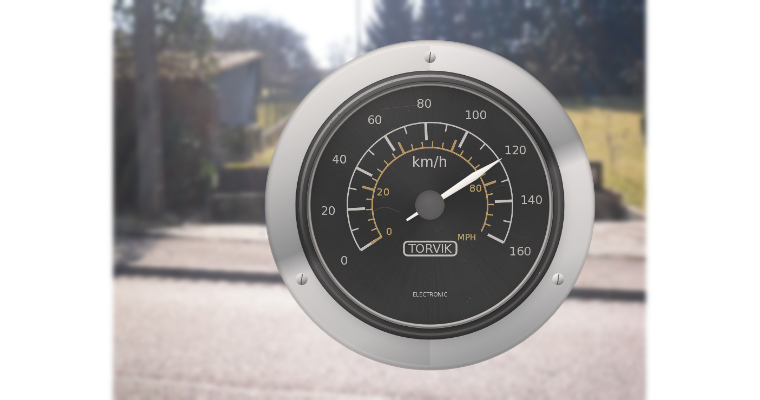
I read 120 km/h
